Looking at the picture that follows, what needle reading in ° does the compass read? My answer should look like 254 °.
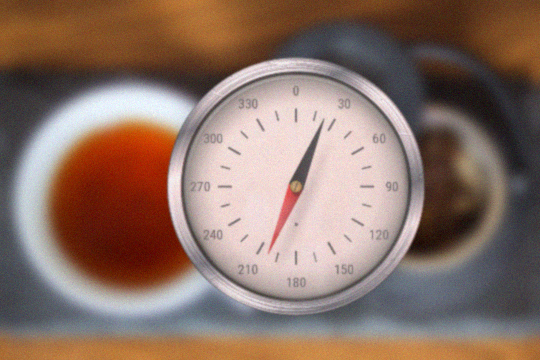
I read 202.5 °
